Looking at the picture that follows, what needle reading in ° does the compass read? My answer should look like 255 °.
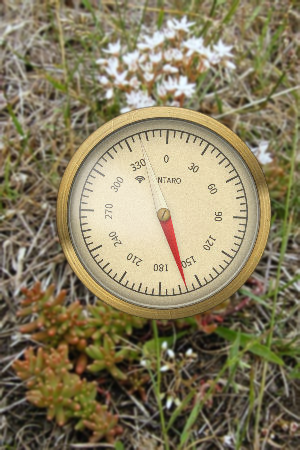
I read 160 °
